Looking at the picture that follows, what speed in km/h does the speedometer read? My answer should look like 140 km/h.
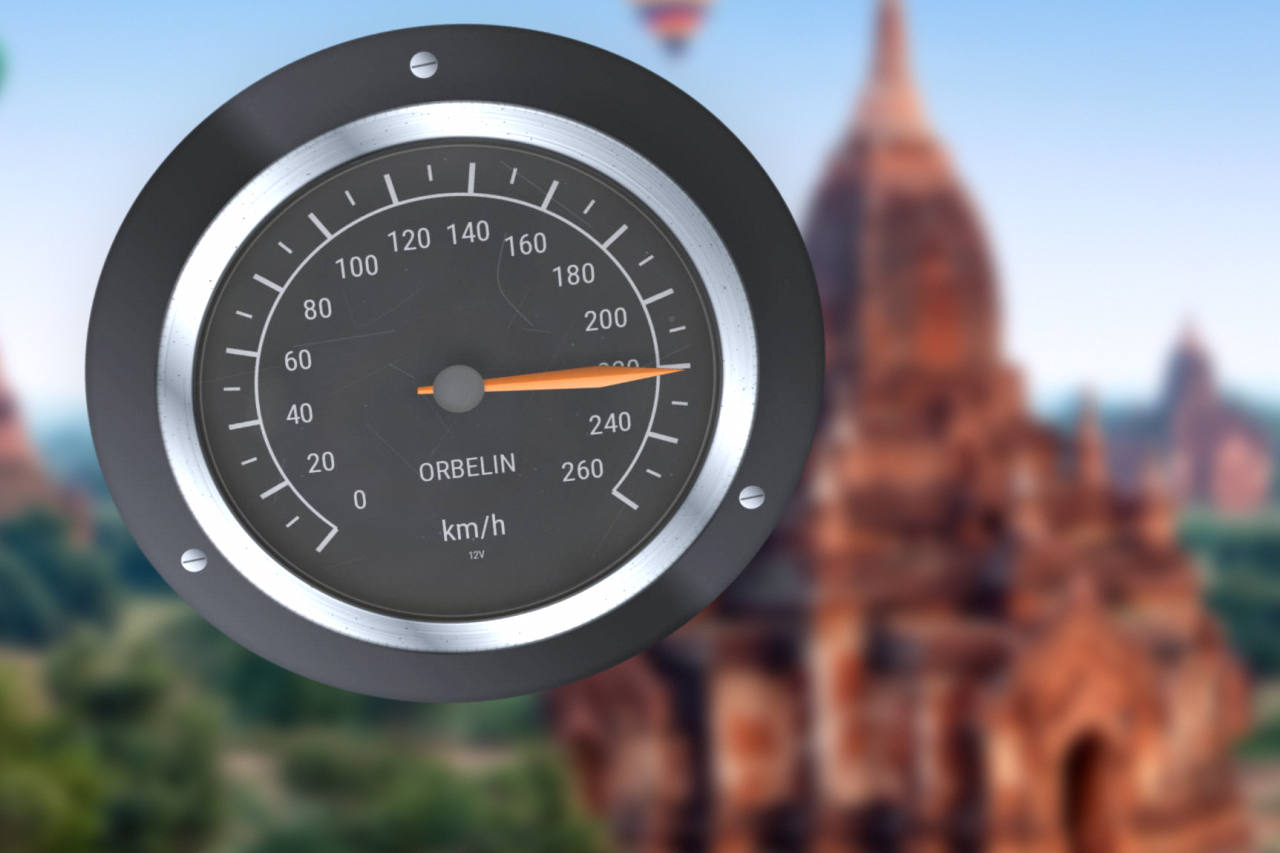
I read 220 km/h
